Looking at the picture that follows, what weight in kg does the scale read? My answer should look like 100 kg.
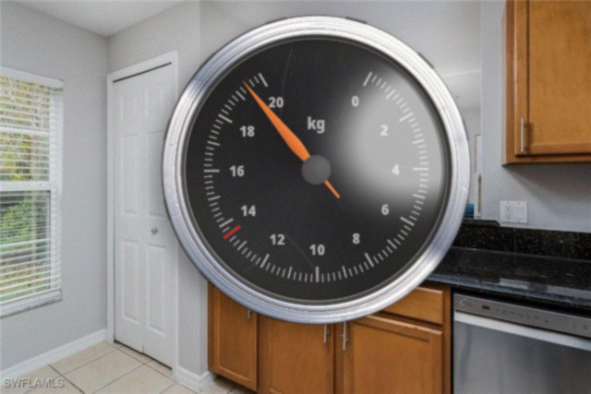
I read 19.4 kg
